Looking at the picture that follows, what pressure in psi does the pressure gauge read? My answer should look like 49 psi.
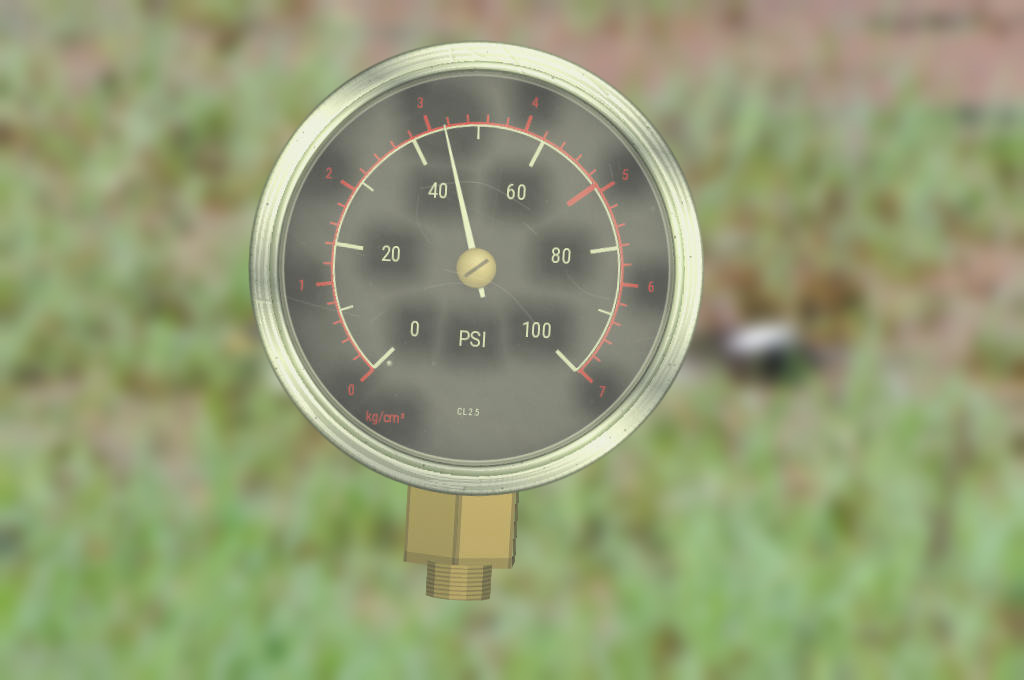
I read 45 psi
